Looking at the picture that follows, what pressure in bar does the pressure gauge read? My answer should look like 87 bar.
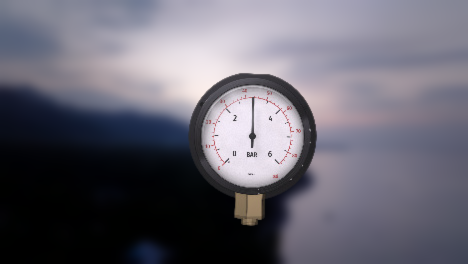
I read 3 bar
